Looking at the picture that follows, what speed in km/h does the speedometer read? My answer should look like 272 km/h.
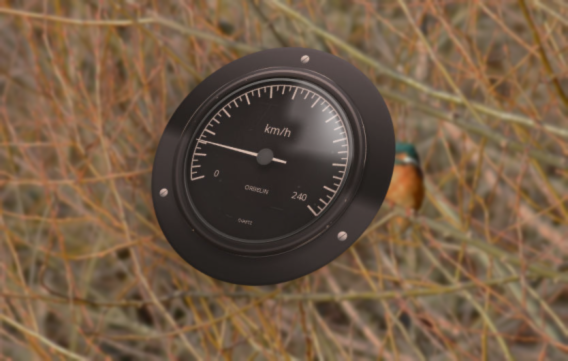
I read 30 km/h
